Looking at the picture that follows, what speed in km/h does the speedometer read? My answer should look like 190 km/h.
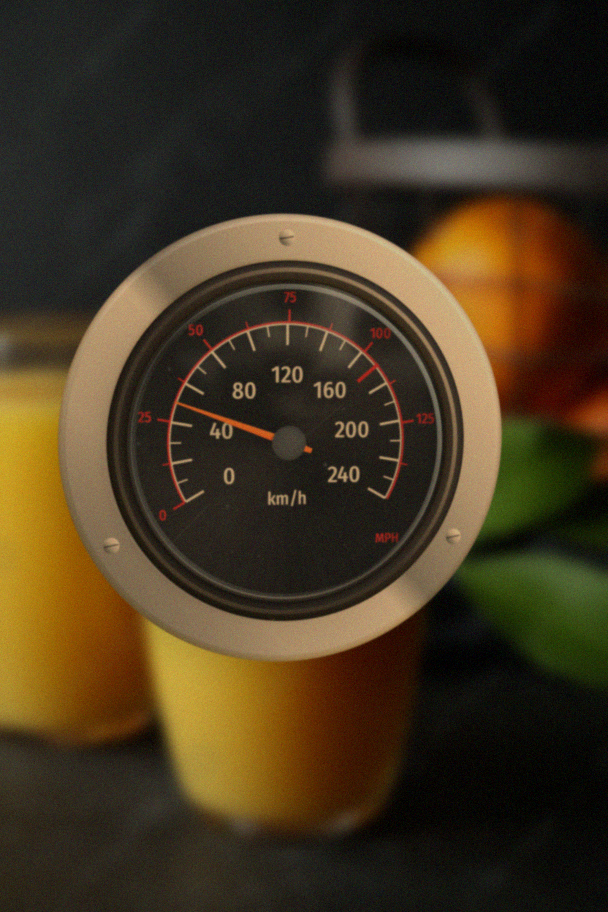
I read 50 km/h
